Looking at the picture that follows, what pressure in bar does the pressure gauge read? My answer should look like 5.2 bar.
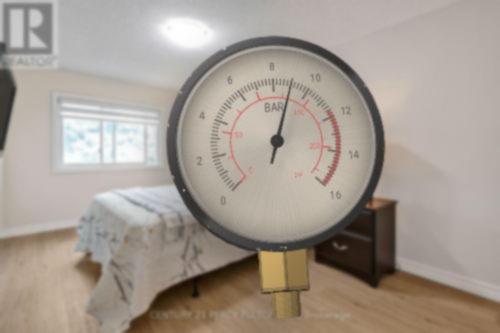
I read 9 bar
